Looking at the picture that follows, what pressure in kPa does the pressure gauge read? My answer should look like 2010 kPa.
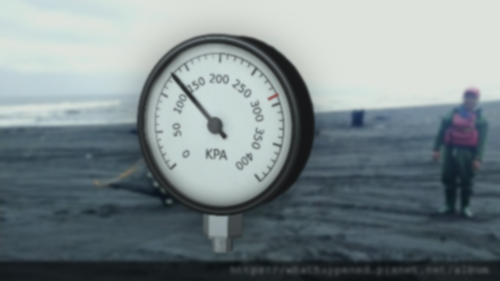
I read 130 kPa
